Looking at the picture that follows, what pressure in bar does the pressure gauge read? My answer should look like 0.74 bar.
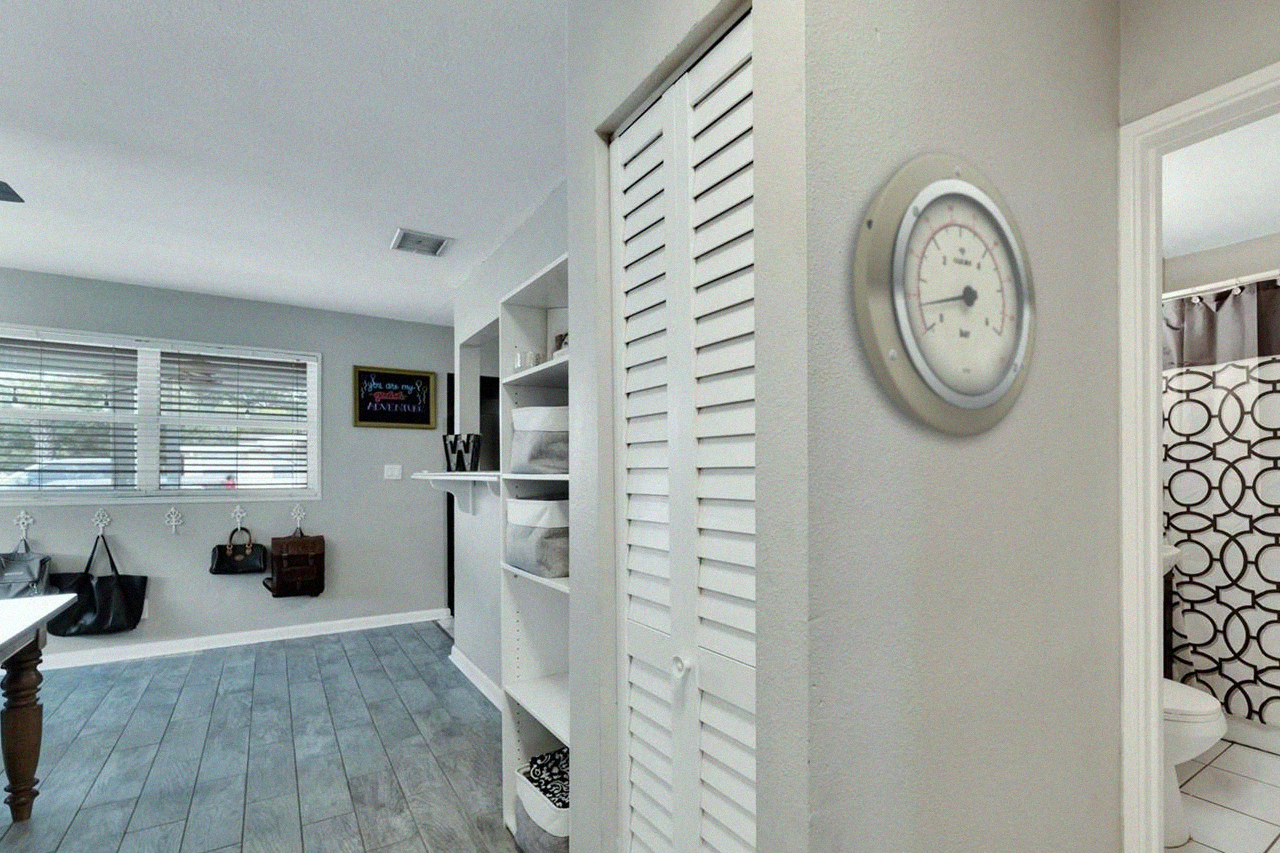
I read 0.5 bar
